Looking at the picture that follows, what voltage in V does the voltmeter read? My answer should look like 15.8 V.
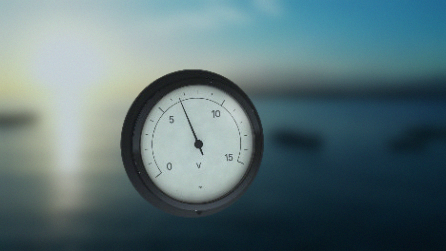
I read 6.5 V
